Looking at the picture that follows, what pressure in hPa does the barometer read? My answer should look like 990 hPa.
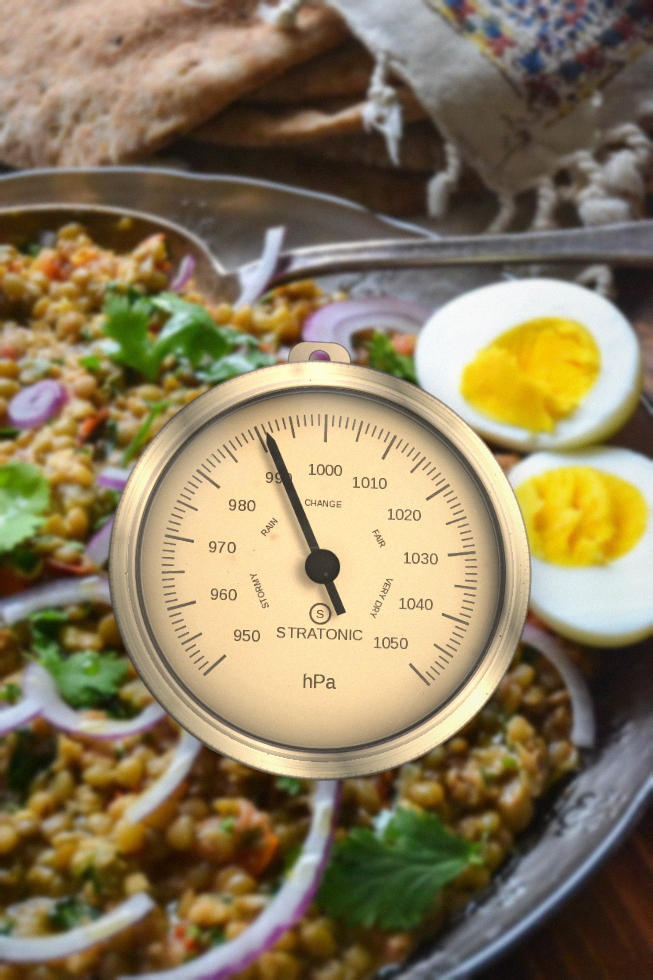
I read 991 hPa
